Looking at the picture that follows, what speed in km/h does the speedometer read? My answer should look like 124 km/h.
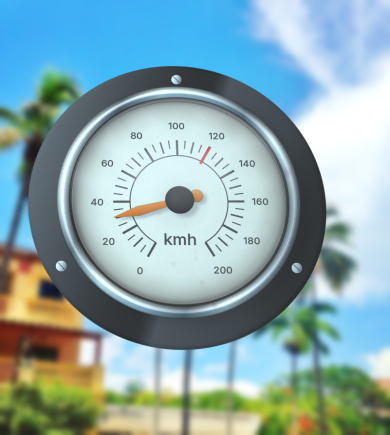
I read 30 km/h
